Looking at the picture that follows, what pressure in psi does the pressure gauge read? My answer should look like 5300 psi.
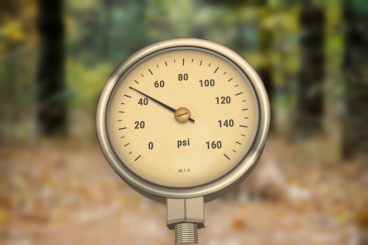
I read 45 psi
